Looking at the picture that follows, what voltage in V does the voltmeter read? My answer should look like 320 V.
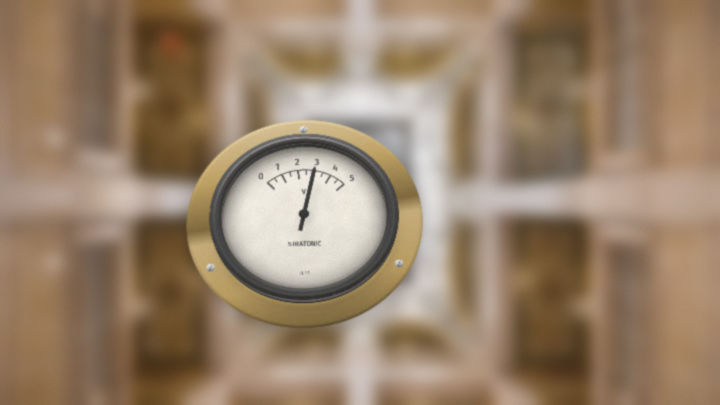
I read 3 V
